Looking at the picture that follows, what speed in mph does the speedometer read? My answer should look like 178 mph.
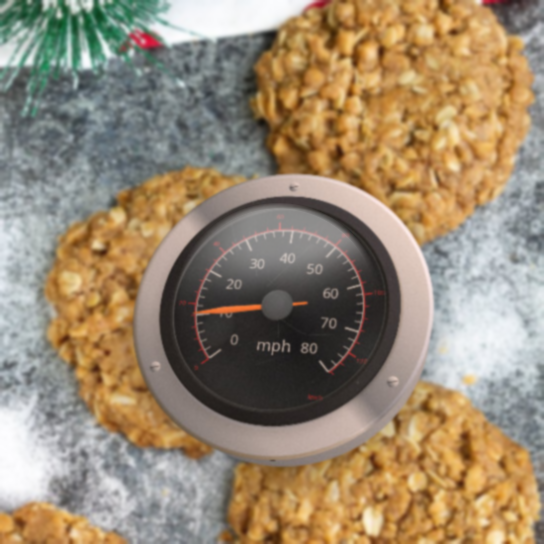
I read 10 mph
